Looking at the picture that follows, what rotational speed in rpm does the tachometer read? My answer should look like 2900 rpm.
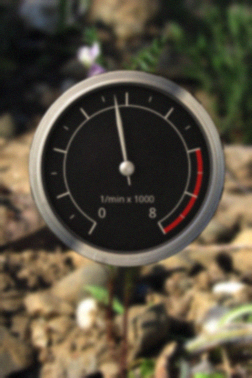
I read 3750 rpm
